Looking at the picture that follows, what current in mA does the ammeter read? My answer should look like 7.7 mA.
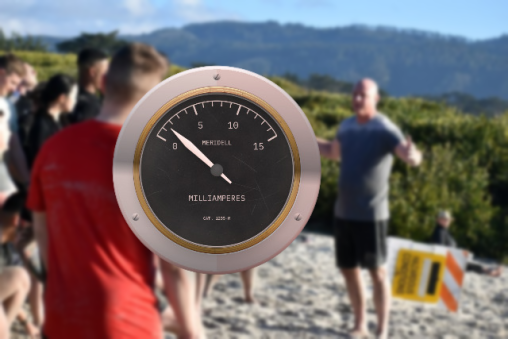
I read 1.5 mA
